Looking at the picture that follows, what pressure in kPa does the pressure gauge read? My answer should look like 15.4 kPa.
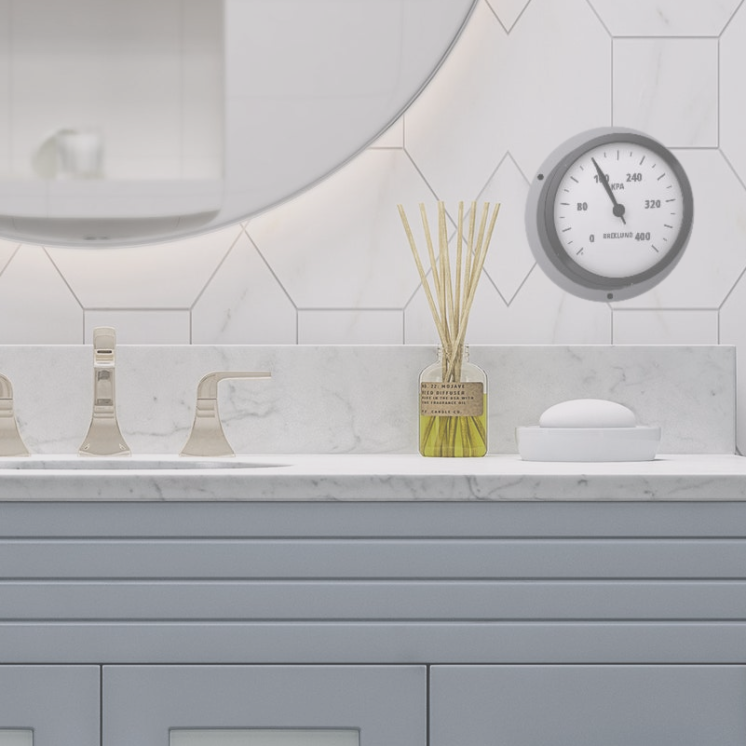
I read 160 kPa
